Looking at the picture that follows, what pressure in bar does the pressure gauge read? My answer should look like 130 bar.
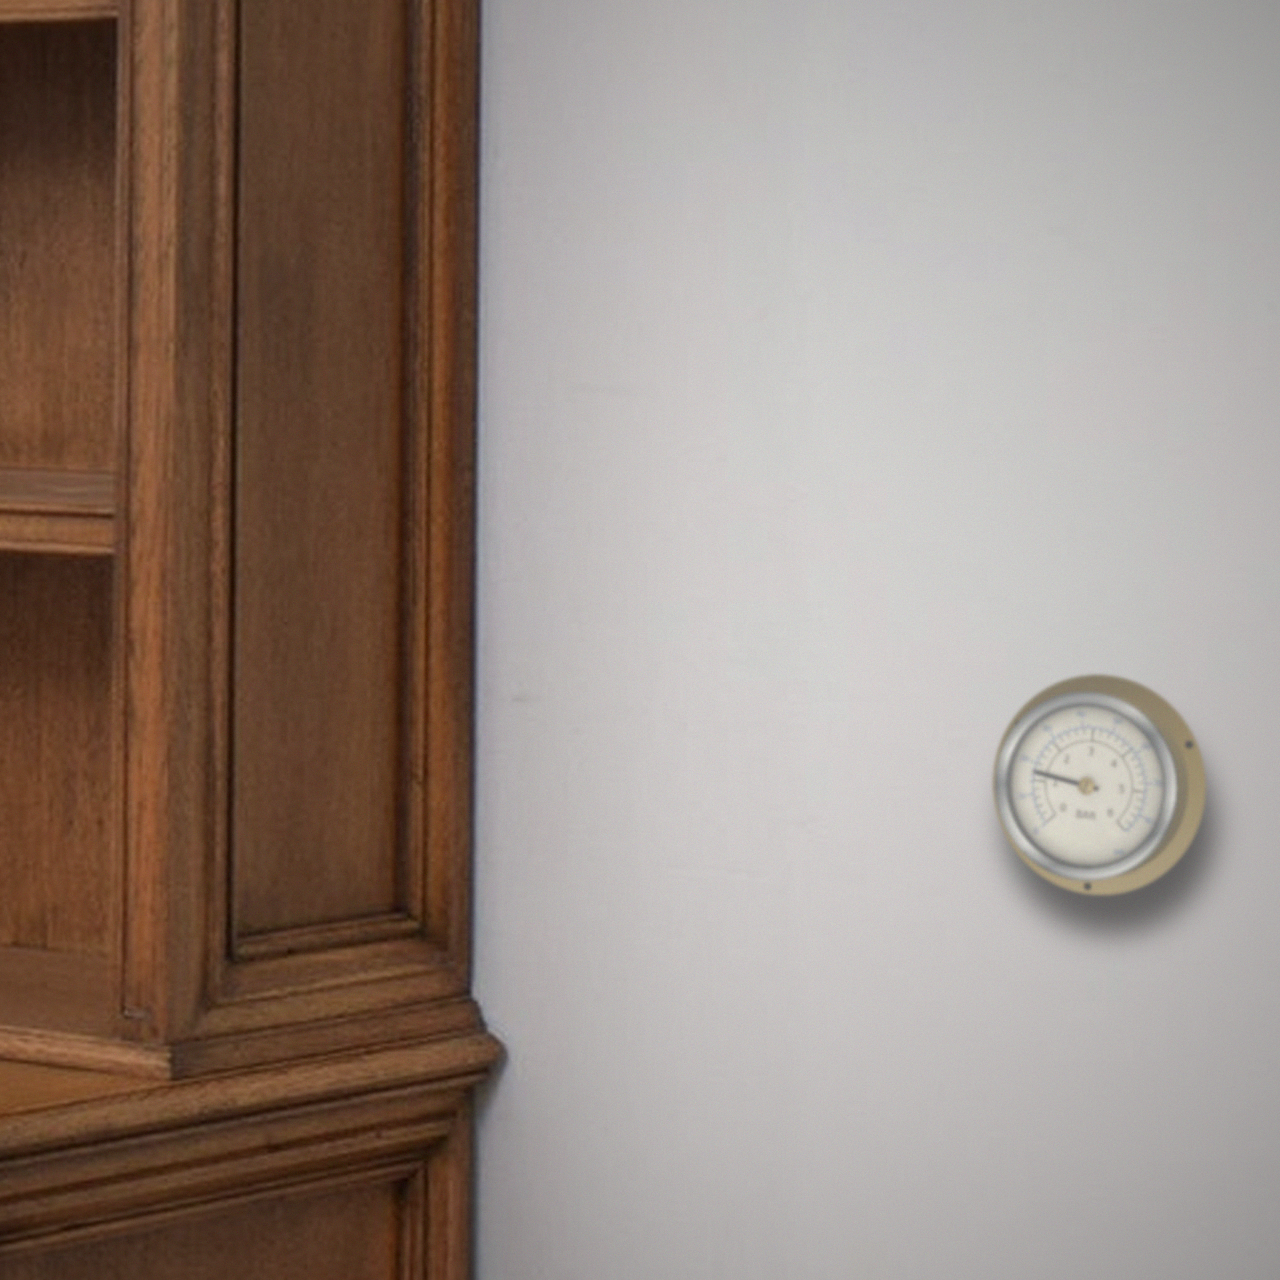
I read 1.2 bar
